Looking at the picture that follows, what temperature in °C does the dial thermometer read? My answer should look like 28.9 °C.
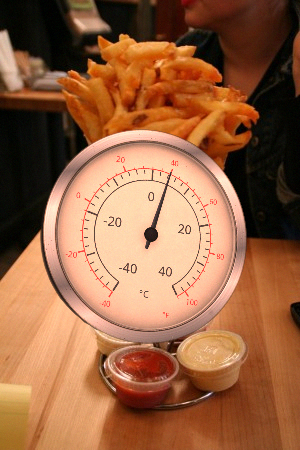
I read 4 °C
